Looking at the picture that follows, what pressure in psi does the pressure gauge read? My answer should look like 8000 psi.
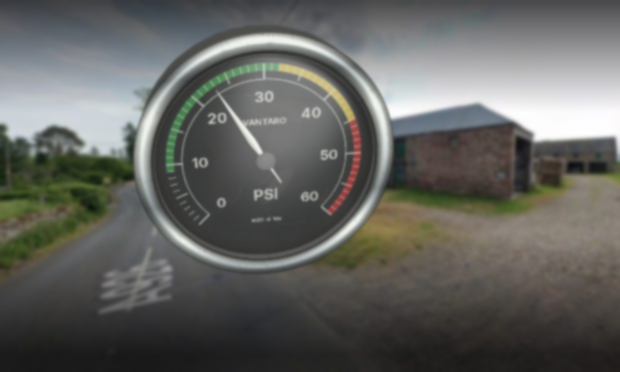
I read 23 psi
